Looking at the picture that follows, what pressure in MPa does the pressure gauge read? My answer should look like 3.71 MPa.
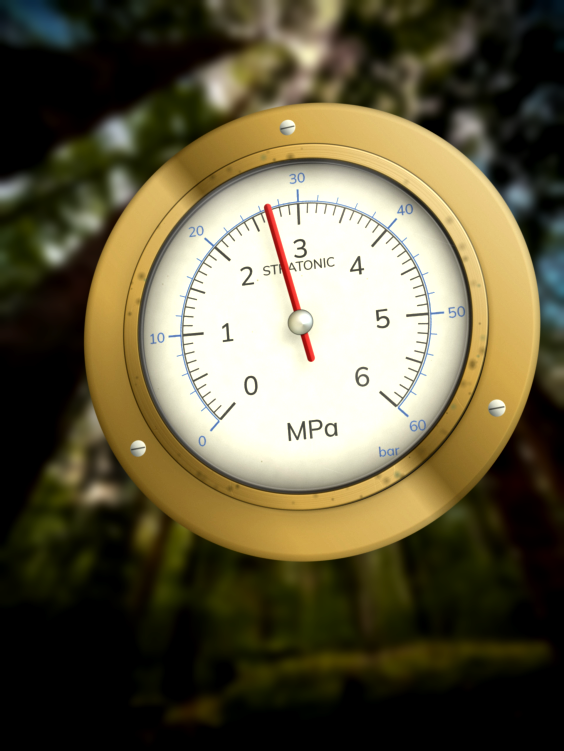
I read 2.7 MPa
